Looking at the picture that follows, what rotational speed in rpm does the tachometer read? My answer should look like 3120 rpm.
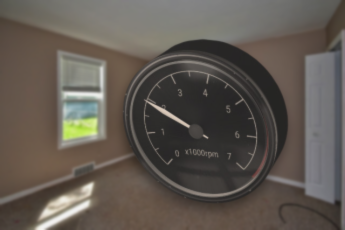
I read 2000 rpm
